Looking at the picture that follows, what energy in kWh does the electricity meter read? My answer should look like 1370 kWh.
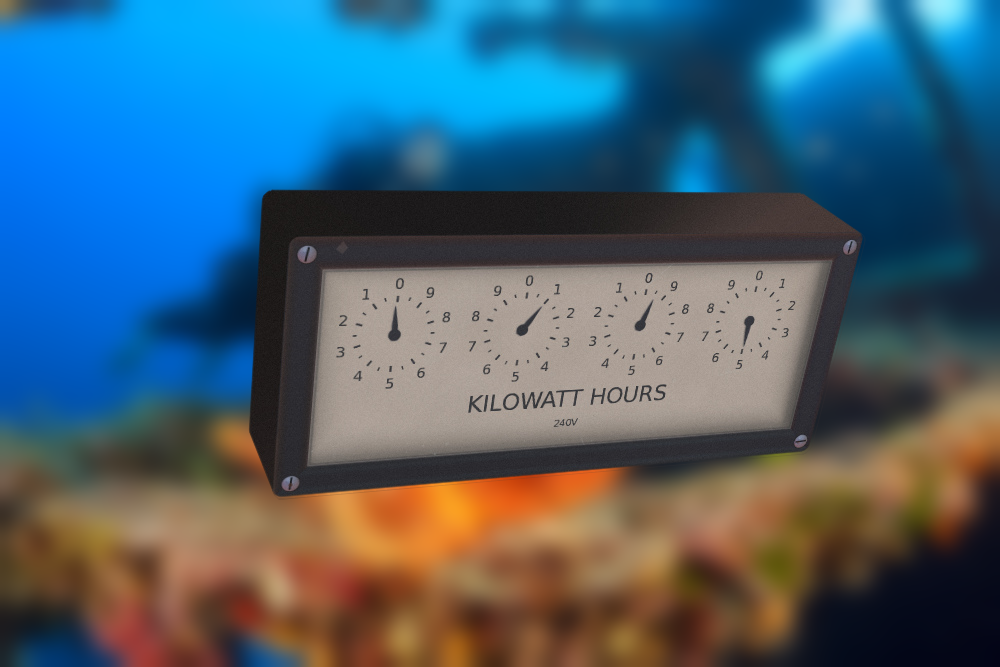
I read 95 kWh
